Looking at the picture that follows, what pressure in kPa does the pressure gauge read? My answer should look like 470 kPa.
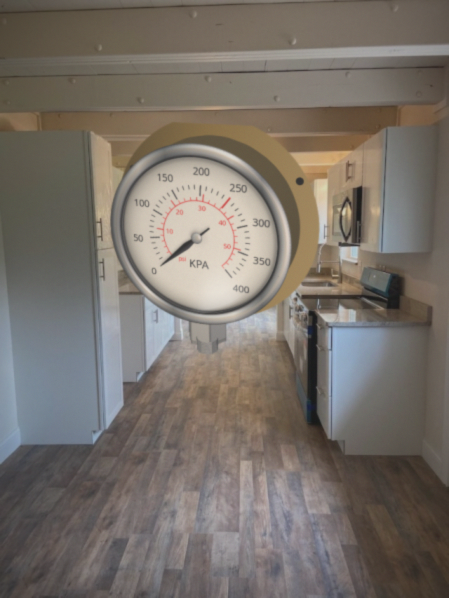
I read 0 kPa
